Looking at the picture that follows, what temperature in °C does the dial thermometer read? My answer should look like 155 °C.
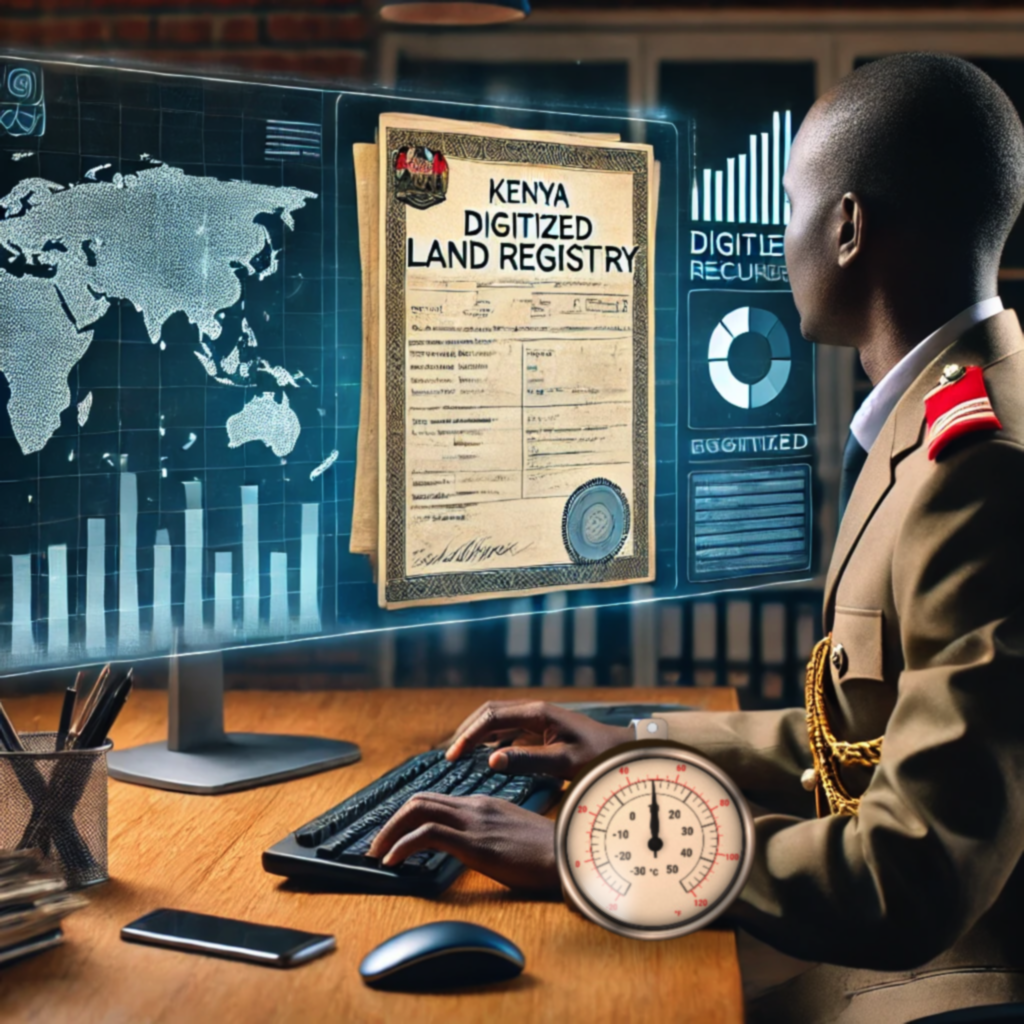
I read 10 °C
